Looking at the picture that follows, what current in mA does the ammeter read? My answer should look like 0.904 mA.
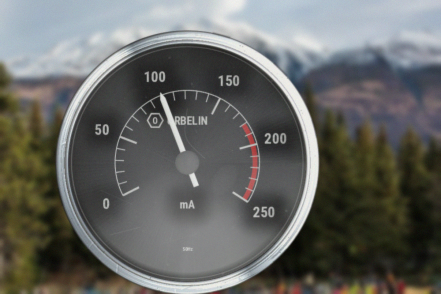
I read 100 mA
